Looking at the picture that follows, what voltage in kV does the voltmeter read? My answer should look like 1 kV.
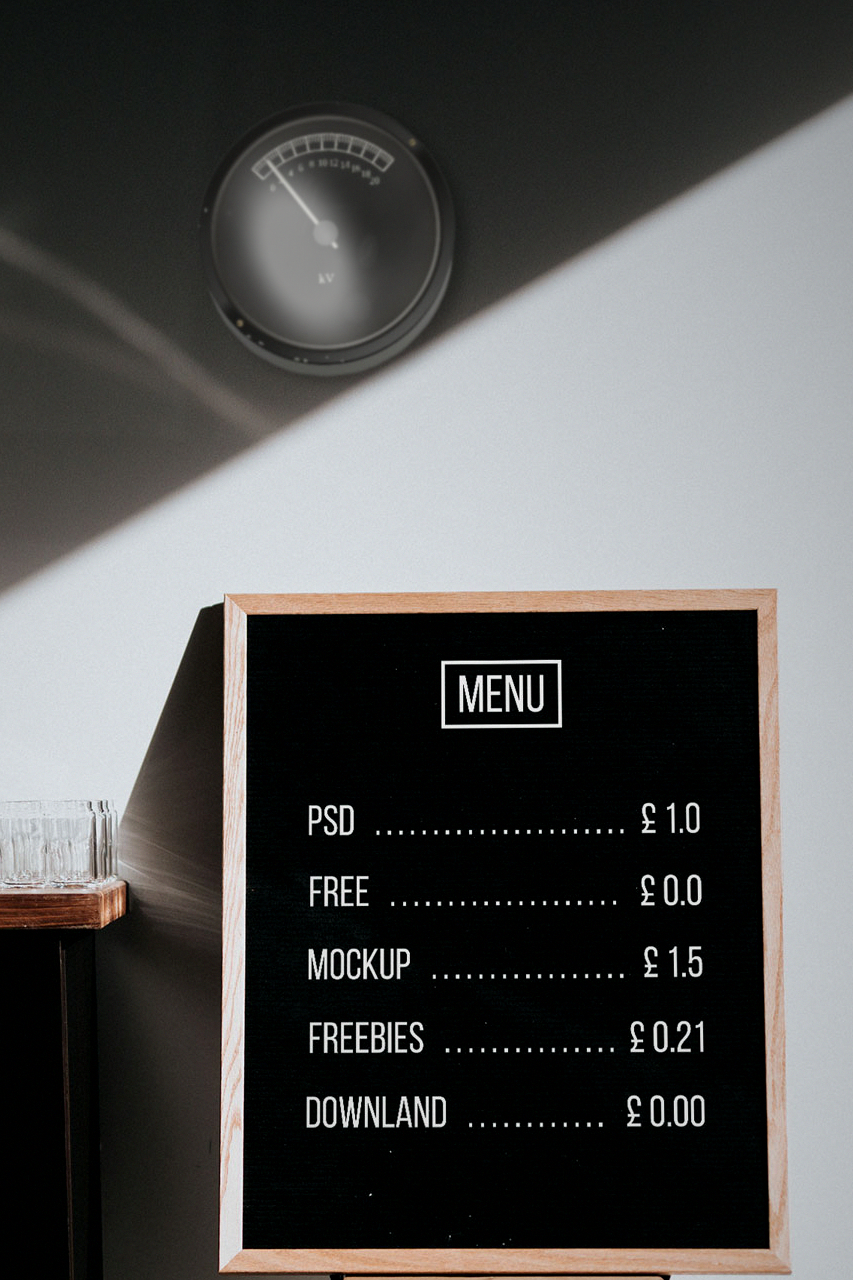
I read 2 kV
